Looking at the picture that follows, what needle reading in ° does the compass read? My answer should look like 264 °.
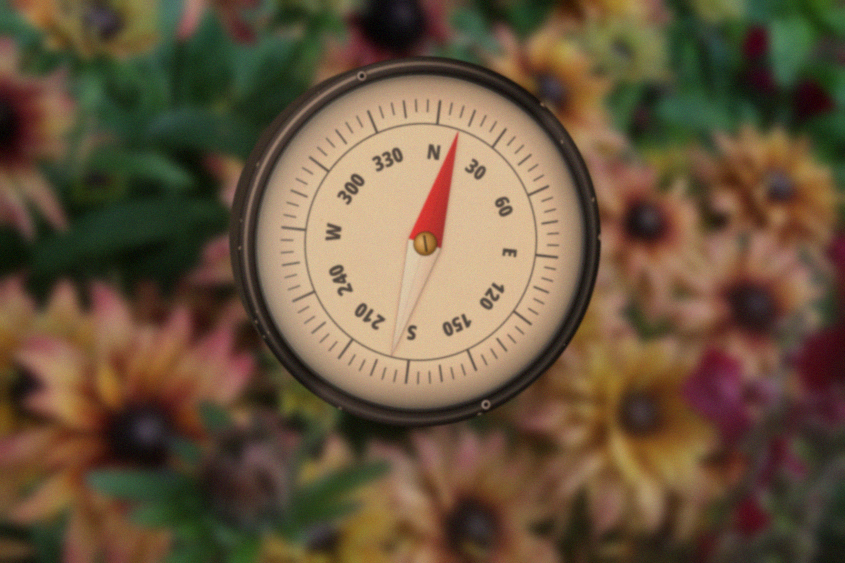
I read 10 °
